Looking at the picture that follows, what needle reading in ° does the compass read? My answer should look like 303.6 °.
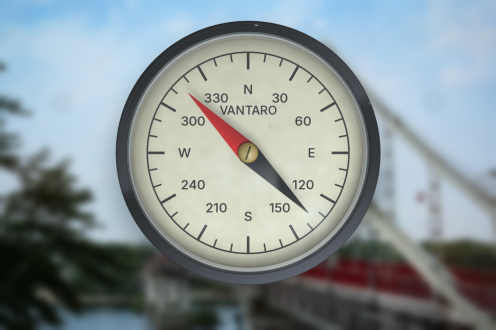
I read 315 °
